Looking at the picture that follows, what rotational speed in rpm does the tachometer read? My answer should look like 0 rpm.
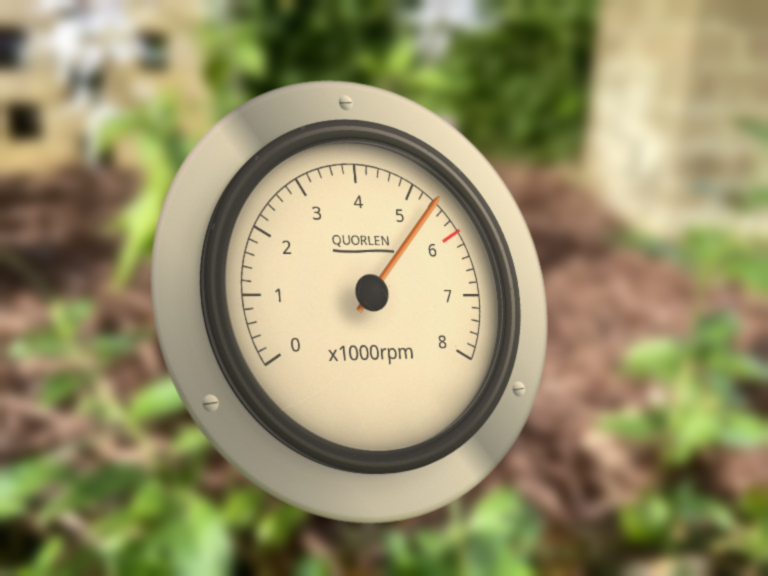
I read 5400 rpm
